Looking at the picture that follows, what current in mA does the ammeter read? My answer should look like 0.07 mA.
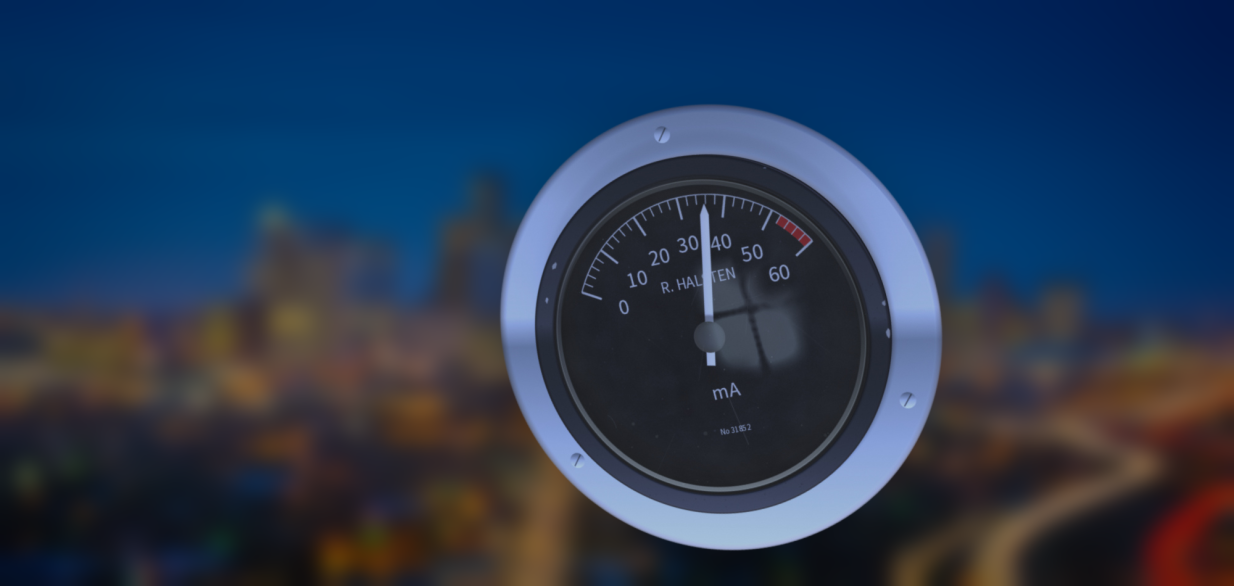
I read 36 mA
